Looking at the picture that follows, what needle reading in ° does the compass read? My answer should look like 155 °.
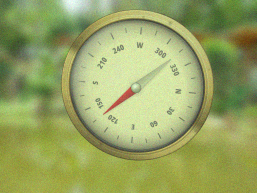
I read 135 °
